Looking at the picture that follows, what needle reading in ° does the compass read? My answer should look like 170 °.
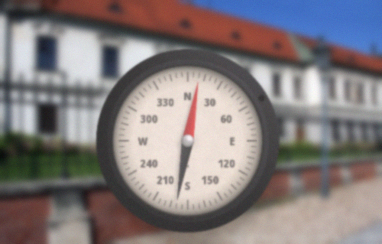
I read 10 °
